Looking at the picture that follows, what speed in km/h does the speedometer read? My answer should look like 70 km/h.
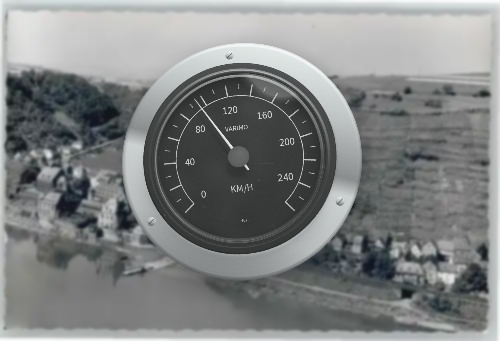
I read 95 km/h
